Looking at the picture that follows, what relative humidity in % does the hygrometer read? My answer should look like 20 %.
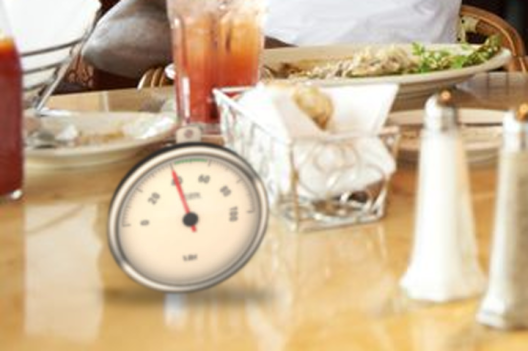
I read 40 %
